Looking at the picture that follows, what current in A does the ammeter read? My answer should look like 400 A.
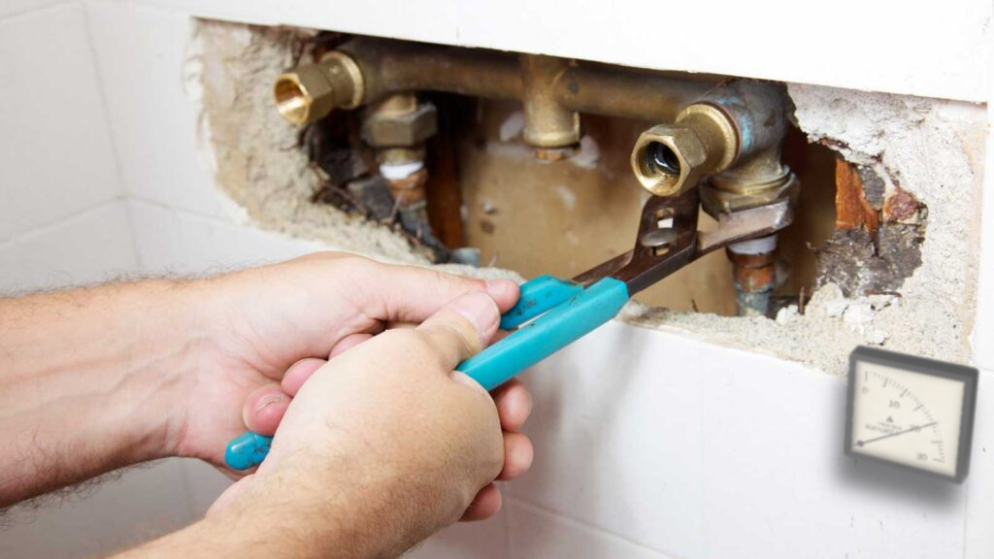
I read 20 A
